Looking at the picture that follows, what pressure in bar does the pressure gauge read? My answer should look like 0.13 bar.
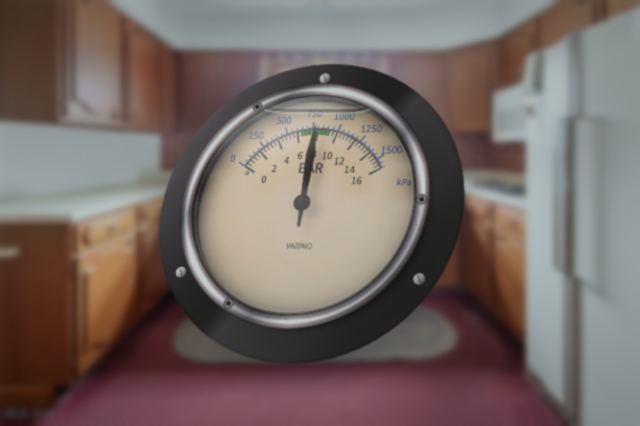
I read 8 bar
